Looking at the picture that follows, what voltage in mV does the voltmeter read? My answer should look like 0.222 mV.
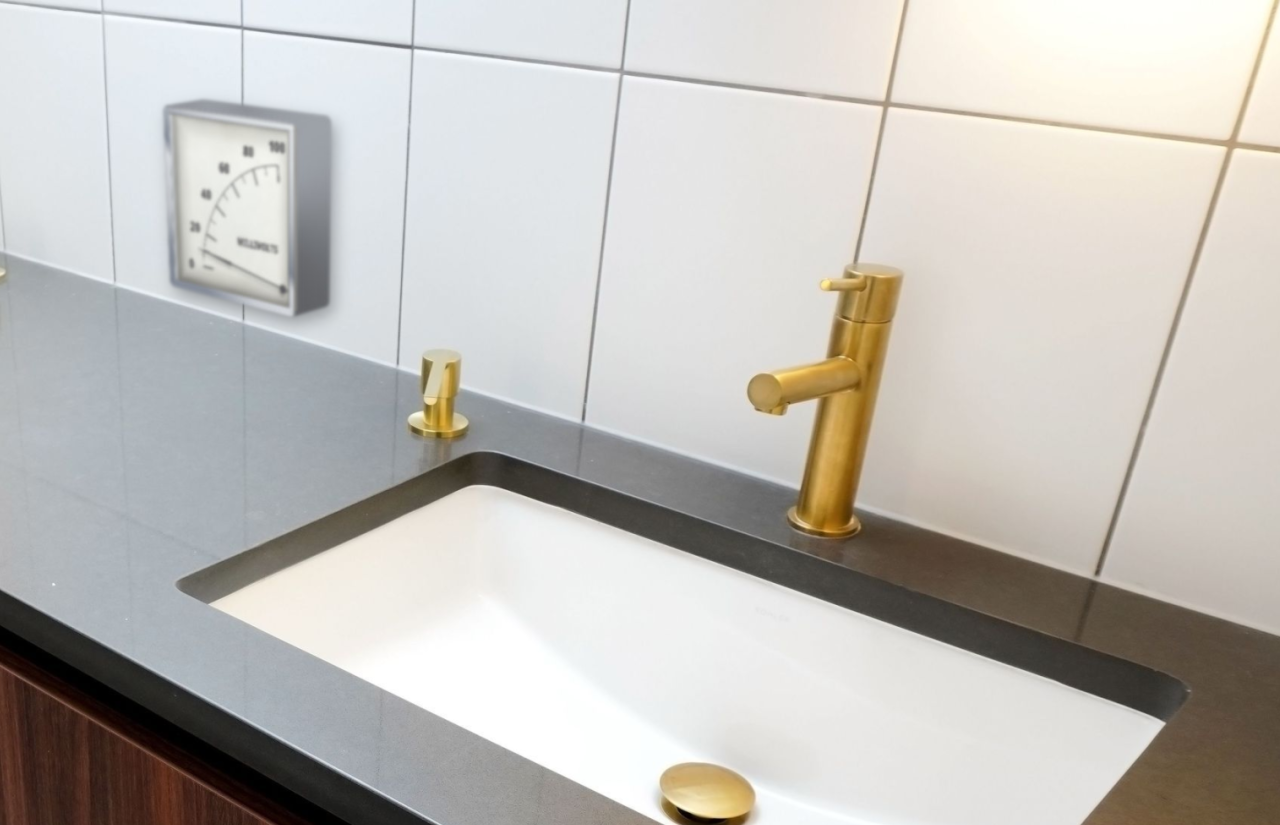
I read 10 mV
